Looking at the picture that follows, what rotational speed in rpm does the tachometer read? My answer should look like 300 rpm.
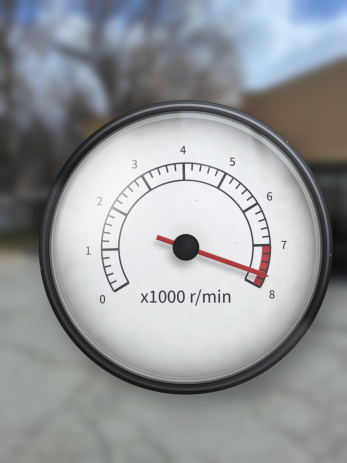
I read 7700 rpm
